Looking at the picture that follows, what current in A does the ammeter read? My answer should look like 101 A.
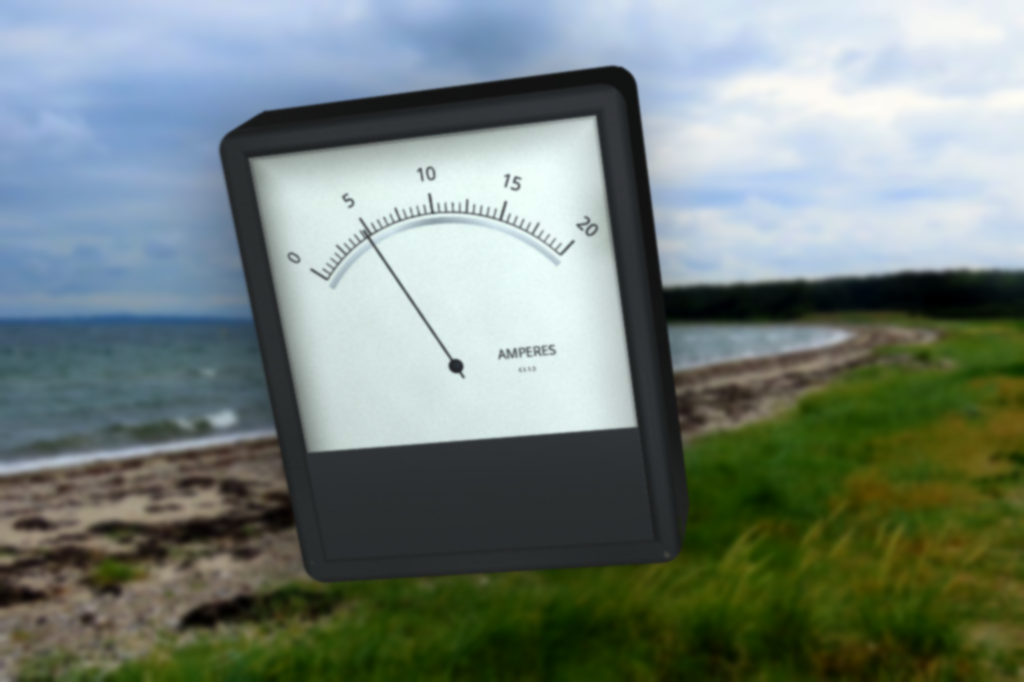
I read 5 A
